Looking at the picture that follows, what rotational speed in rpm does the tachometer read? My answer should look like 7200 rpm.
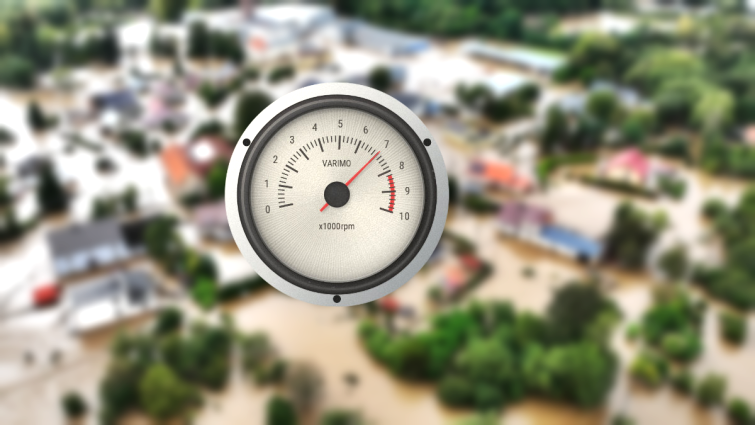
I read 7000 rpm
